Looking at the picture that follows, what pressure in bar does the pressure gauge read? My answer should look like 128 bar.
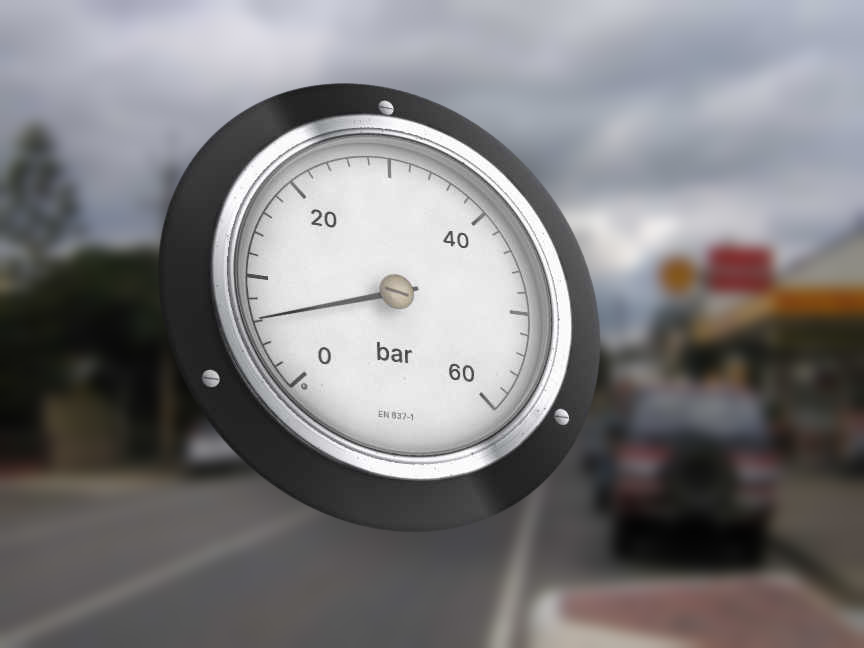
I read 6 bar
